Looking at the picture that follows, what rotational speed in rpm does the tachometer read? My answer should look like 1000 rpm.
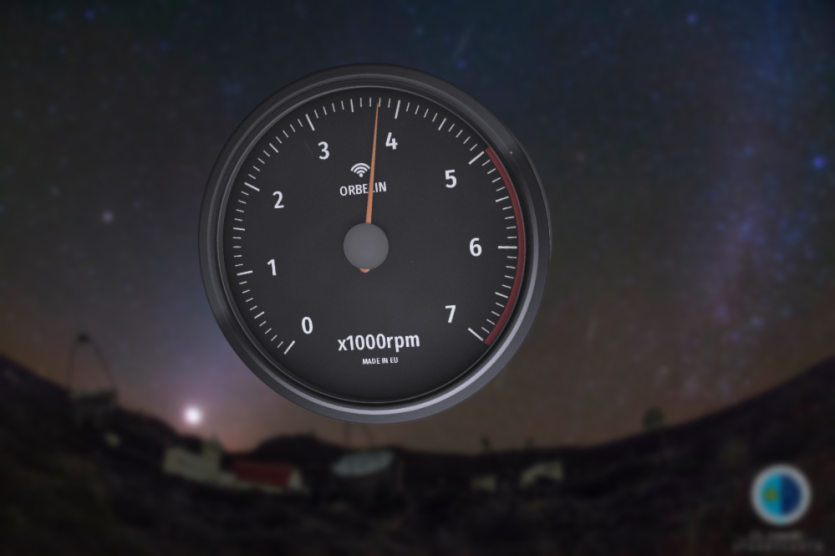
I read 3800 rpm
